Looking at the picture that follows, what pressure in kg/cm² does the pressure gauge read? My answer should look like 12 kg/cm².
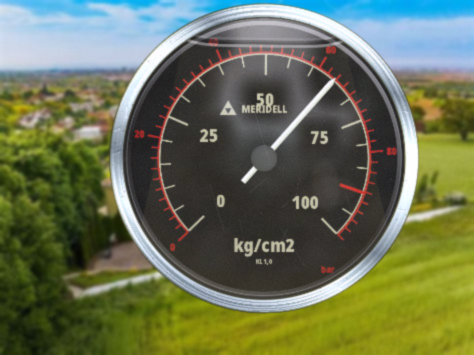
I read 65 kg/cm²
